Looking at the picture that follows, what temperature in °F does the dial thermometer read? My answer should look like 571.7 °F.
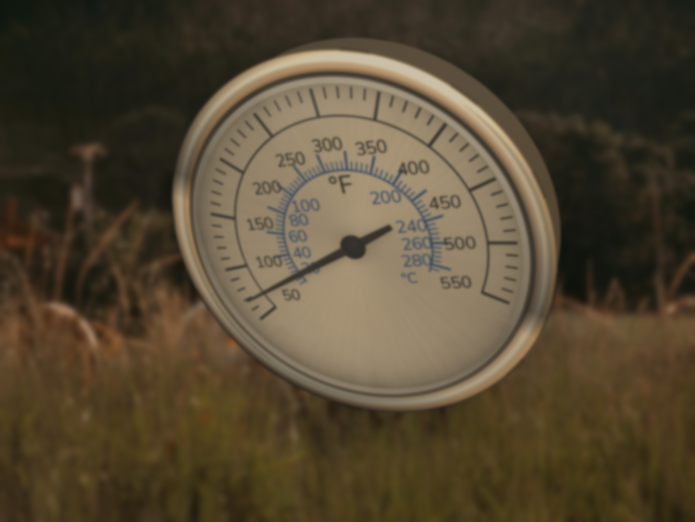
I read 70 °F
